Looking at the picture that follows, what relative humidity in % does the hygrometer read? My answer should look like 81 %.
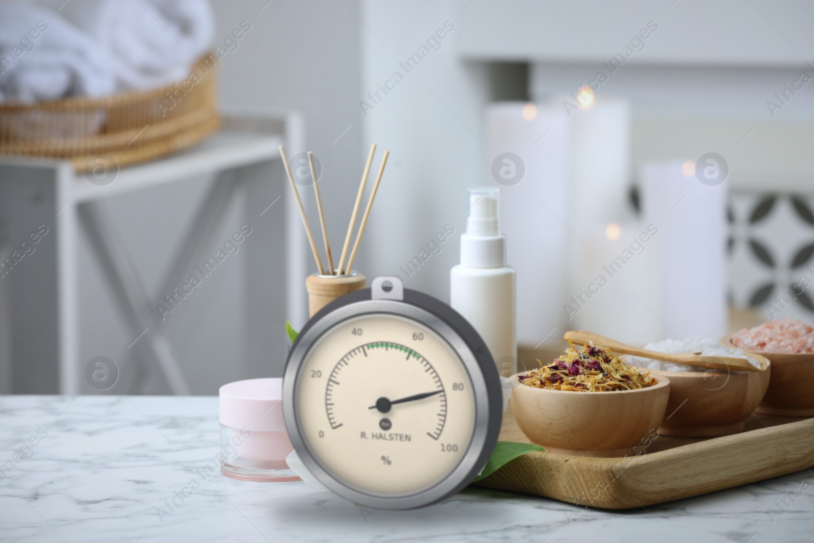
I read 80 %
